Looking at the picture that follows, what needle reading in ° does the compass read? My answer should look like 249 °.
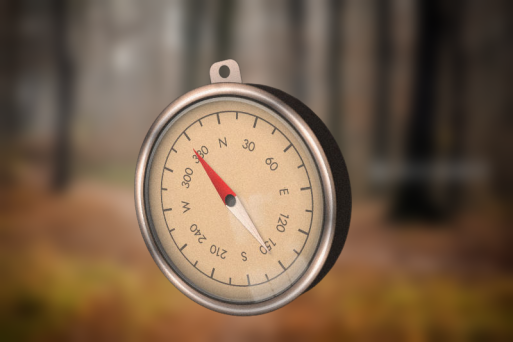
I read 330 °
